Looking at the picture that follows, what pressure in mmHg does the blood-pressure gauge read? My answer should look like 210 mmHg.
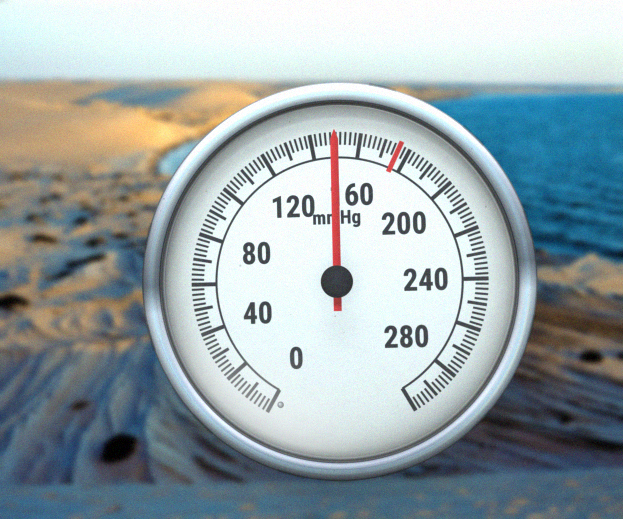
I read 150 mmHg
